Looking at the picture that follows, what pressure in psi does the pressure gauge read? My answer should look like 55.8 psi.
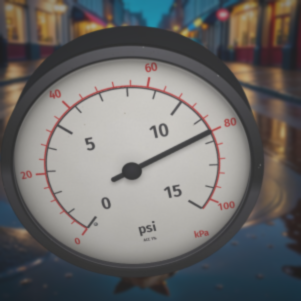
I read 11.5 psi
